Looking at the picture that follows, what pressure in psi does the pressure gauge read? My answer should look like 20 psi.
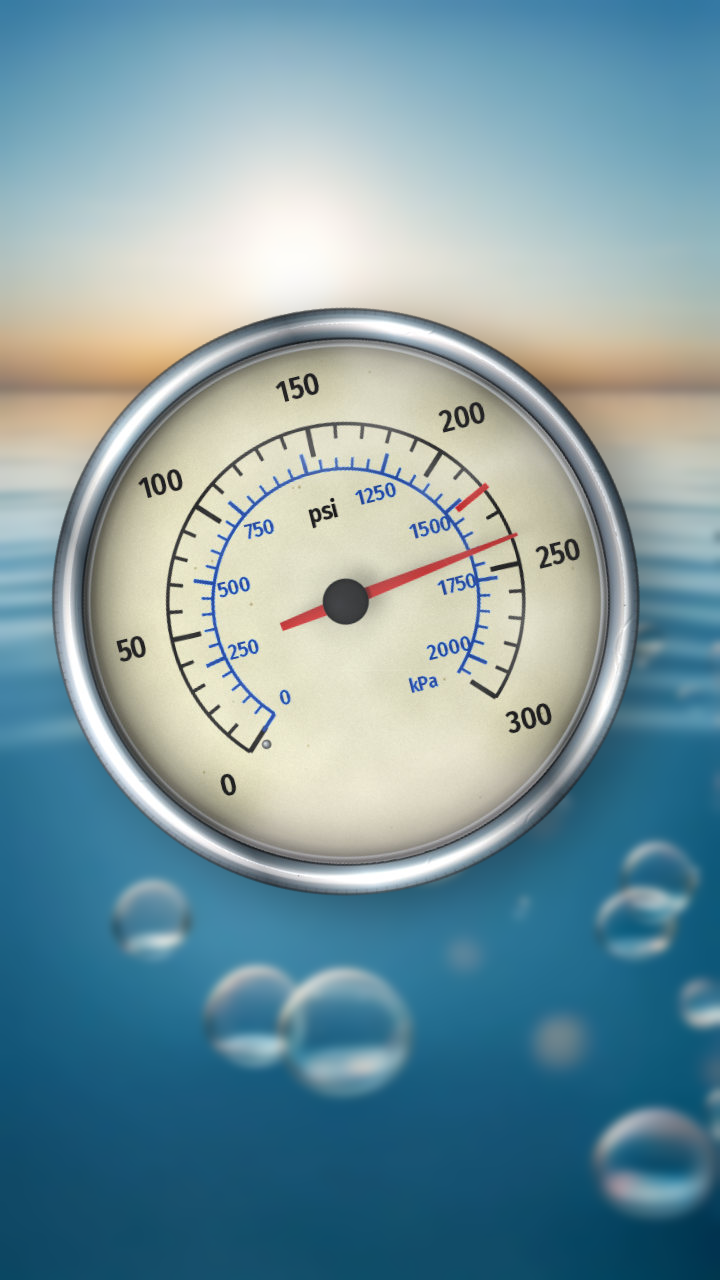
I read 240 psi
